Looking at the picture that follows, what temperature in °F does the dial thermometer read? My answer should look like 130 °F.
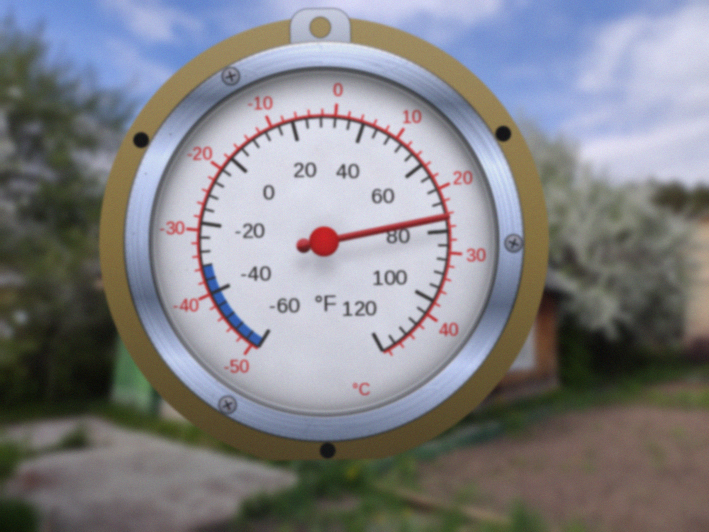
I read 76 °F
